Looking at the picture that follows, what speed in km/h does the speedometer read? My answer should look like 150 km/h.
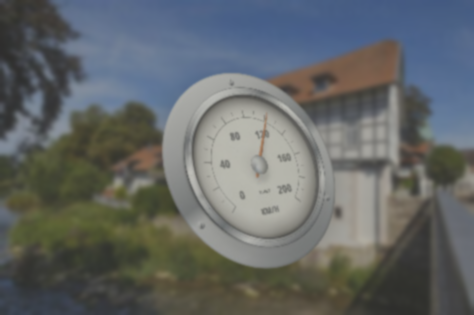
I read 120 km/h
